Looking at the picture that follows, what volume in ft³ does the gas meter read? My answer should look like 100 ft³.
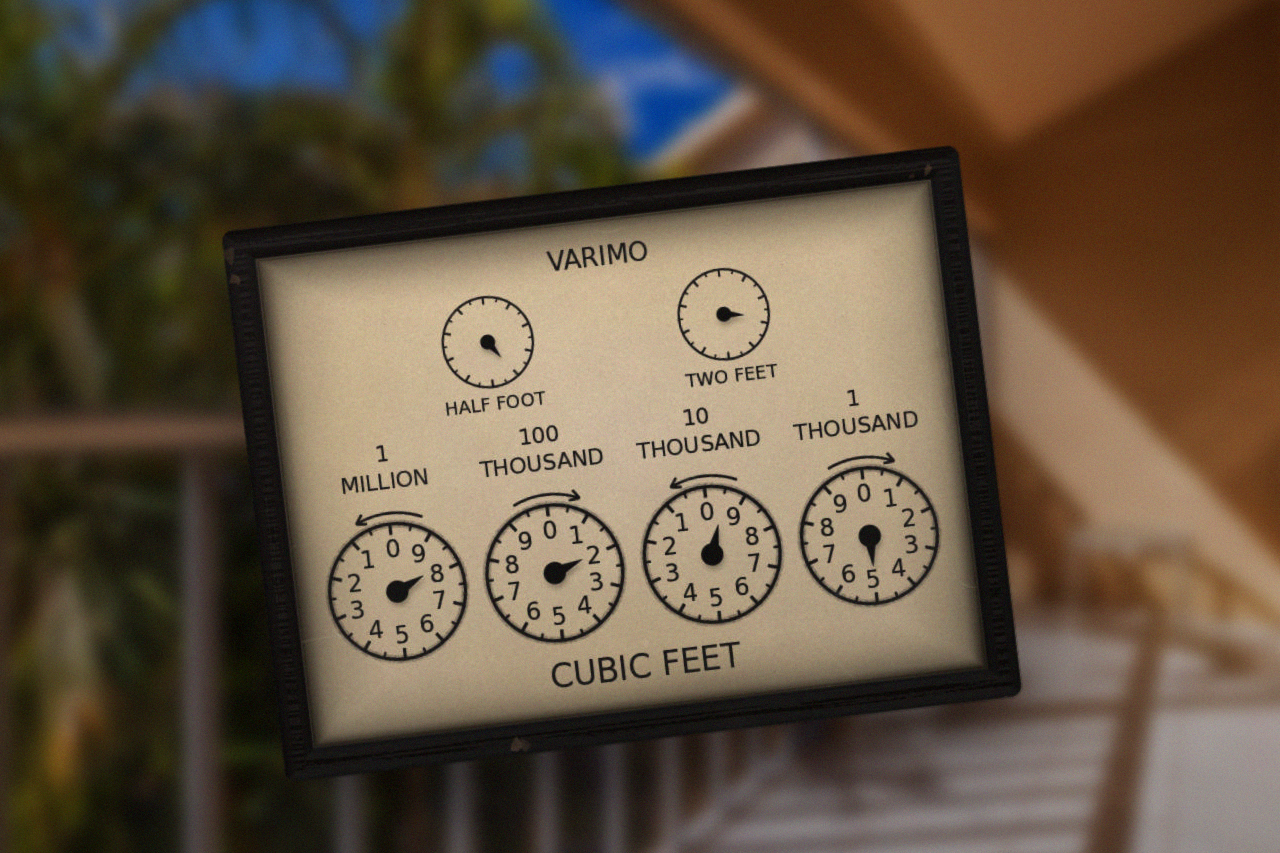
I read 819500 ft³
